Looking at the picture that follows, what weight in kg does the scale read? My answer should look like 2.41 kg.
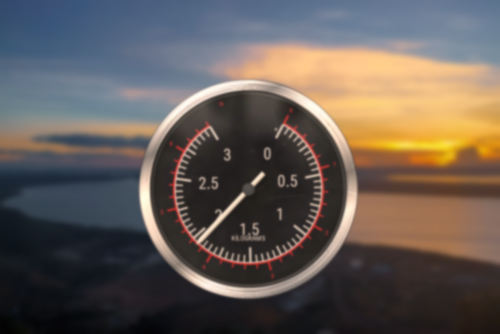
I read 1.95 kg
